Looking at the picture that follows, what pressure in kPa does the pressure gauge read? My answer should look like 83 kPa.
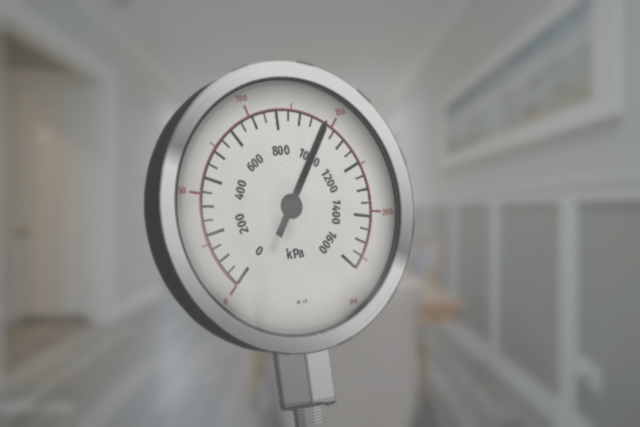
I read 1000 kPa
